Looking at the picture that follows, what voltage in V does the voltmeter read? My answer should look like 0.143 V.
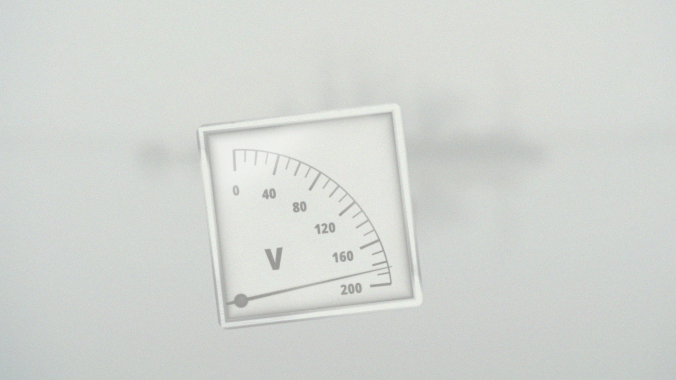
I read 185 V
